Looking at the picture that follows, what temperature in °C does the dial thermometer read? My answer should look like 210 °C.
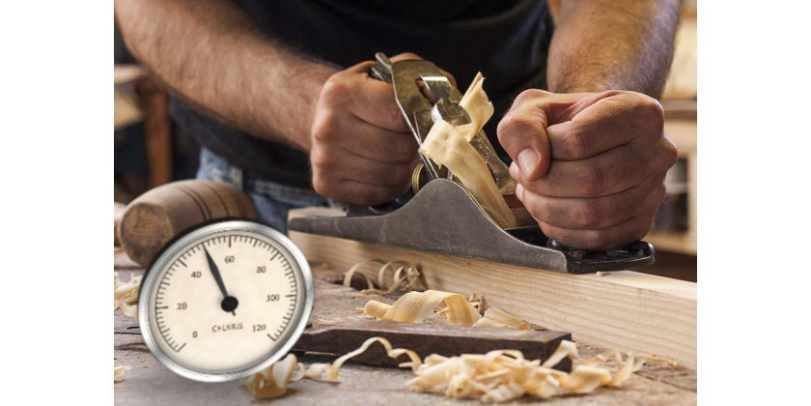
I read 50 °C
